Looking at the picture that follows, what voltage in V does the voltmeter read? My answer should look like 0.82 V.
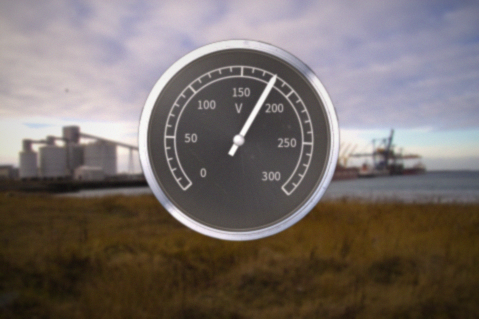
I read 180 V
